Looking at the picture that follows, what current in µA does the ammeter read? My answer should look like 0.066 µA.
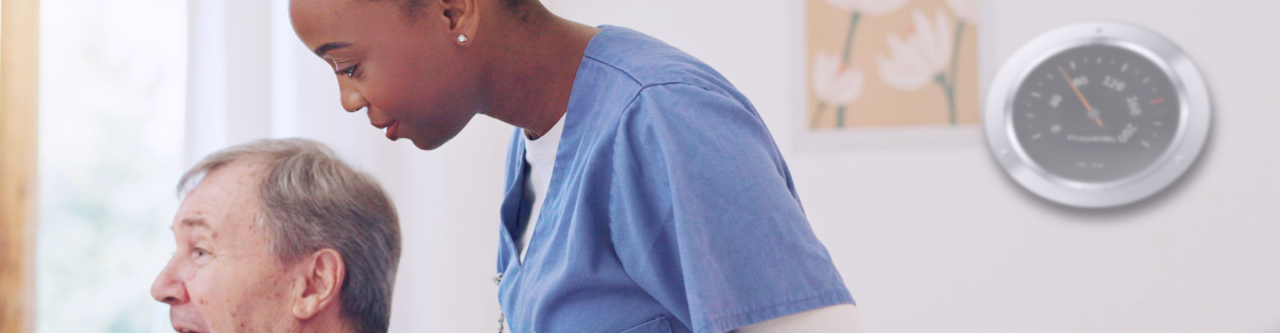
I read 70 µA
